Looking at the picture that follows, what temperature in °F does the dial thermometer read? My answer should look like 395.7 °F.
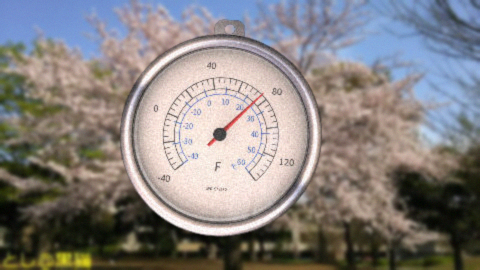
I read 76 °F
